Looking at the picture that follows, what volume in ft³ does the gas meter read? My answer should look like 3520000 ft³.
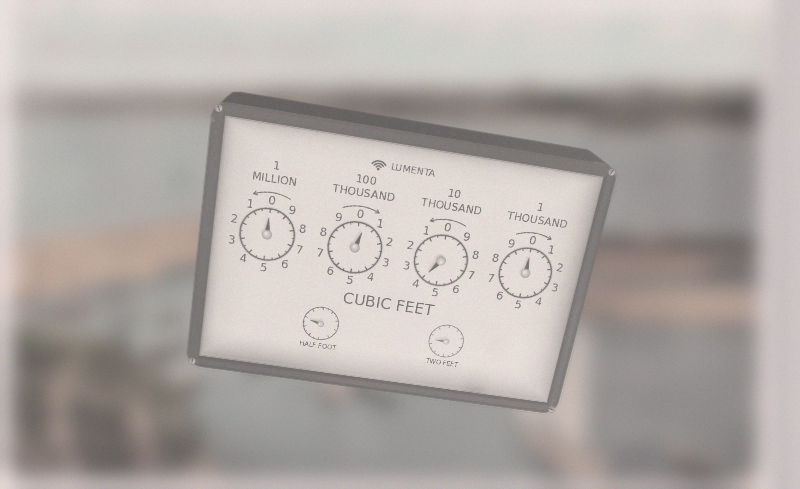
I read 4000 ft³
